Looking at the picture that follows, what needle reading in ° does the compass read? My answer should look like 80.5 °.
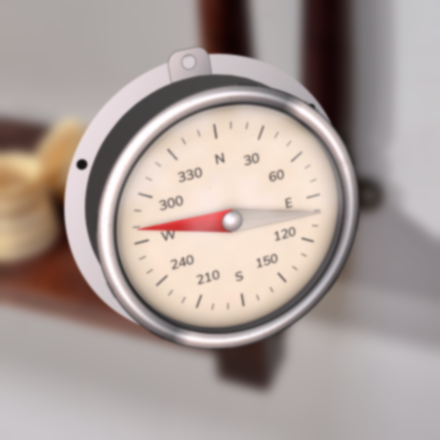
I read 280 °
